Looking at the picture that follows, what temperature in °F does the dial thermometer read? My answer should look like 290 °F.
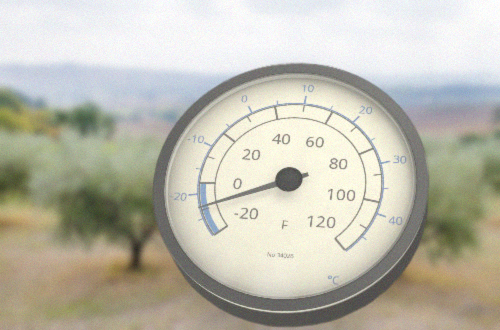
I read -10 °F
